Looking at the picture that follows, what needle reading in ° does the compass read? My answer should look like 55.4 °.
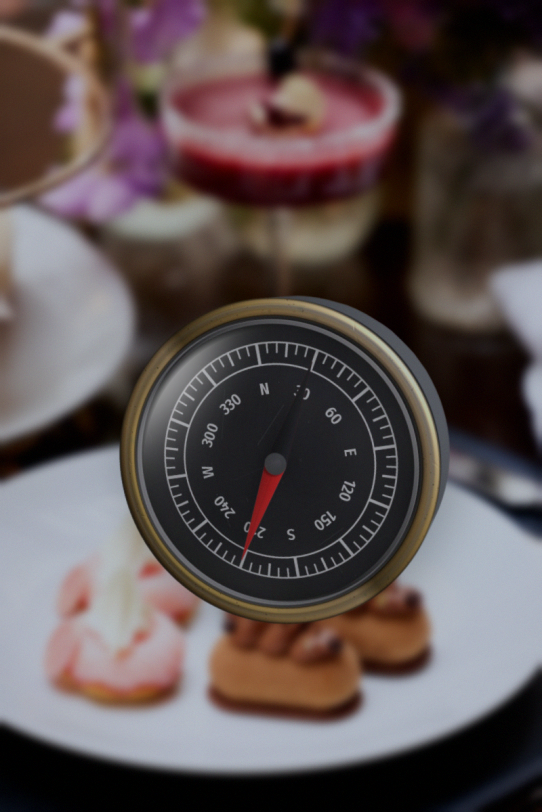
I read 210 °
